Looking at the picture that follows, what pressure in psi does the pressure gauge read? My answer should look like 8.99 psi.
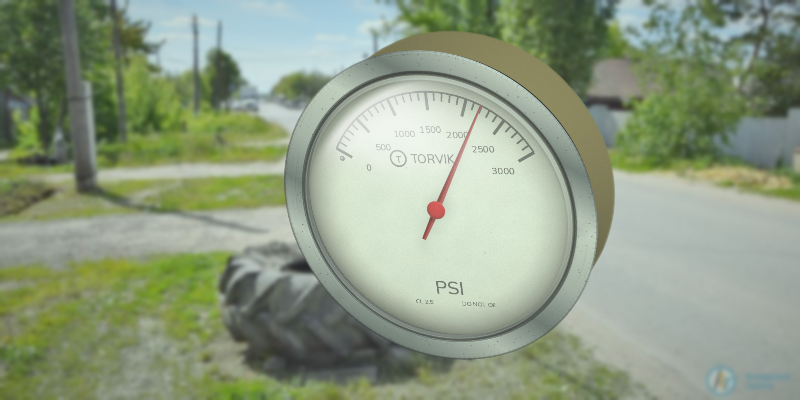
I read 2200 psi
